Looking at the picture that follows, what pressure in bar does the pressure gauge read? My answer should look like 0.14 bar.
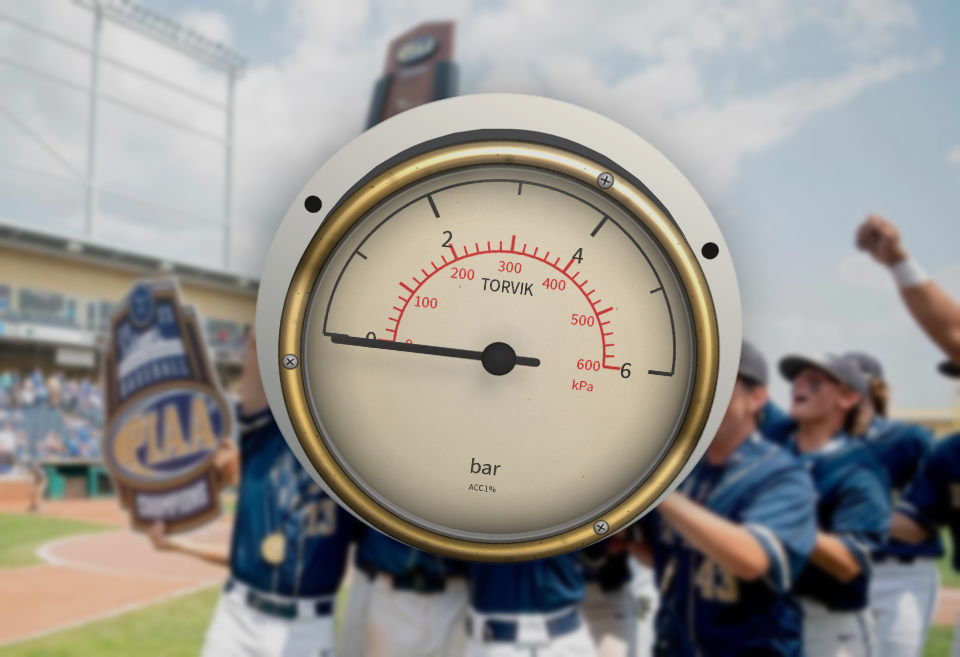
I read 0 bar
